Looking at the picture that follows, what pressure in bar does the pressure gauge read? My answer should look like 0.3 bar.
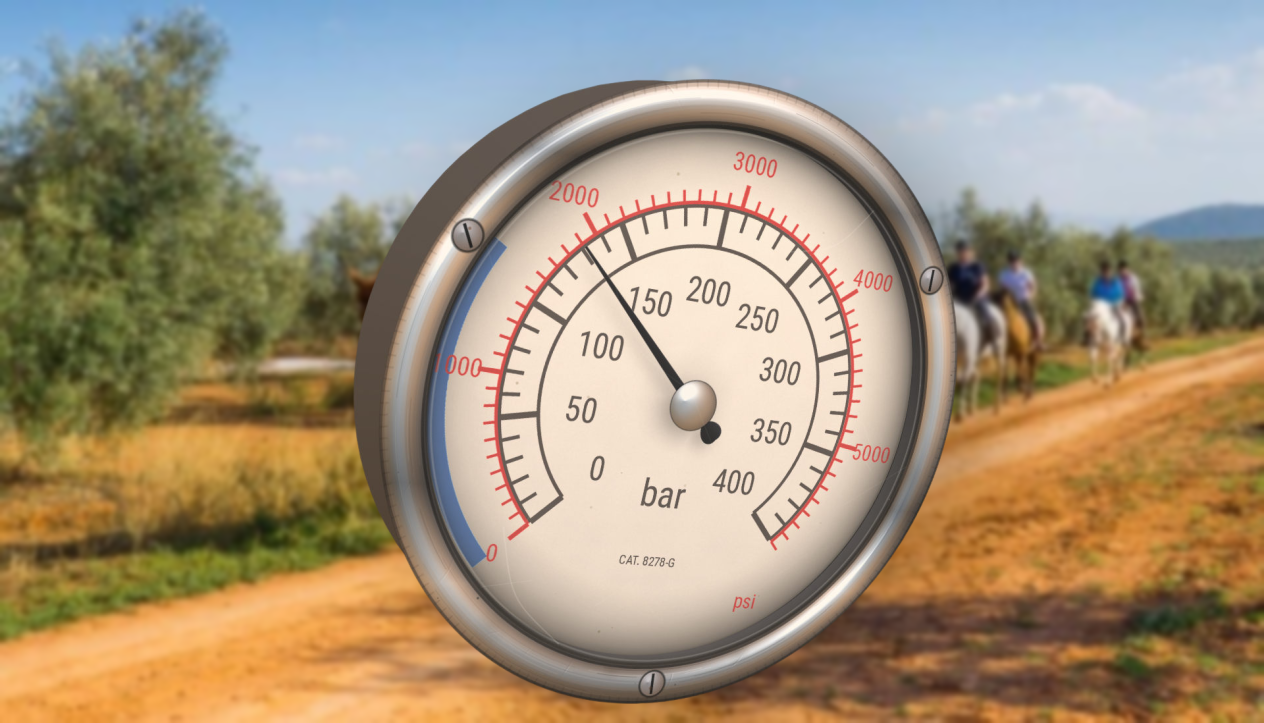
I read 130 bar
